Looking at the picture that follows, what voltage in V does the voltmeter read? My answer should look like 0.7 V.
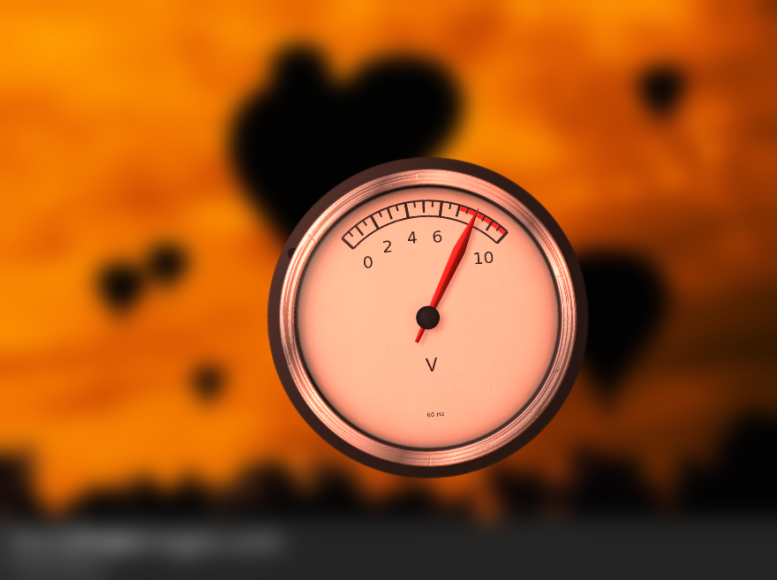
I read 8 V
